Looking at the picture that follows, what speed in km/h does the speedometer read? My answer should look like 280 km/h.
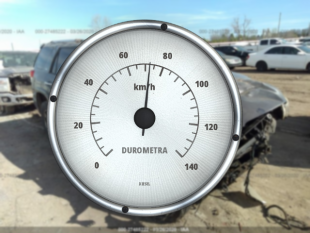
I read 72.5 km/h
